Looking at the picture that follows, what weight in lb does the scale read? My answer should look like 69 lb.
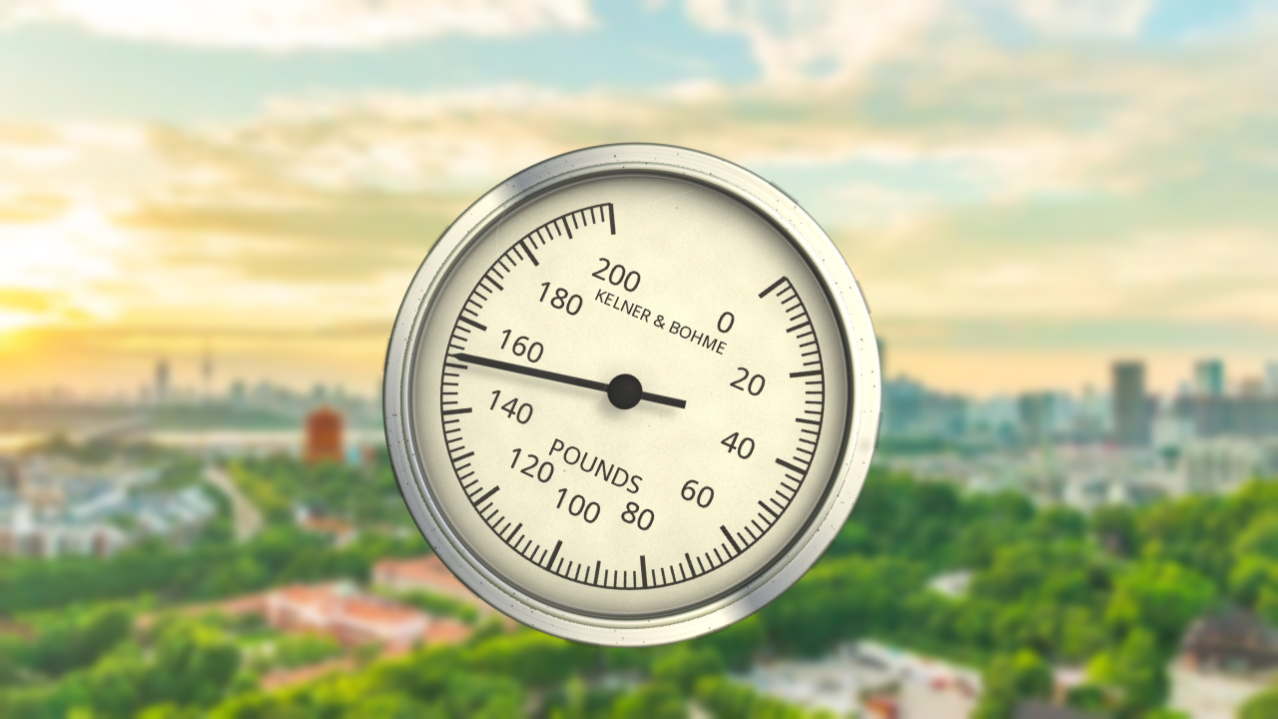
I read 152 lb
